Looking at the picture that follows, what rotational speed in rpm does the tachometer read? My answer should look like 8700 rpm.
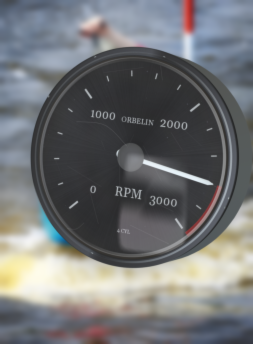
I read 2600 rpm
